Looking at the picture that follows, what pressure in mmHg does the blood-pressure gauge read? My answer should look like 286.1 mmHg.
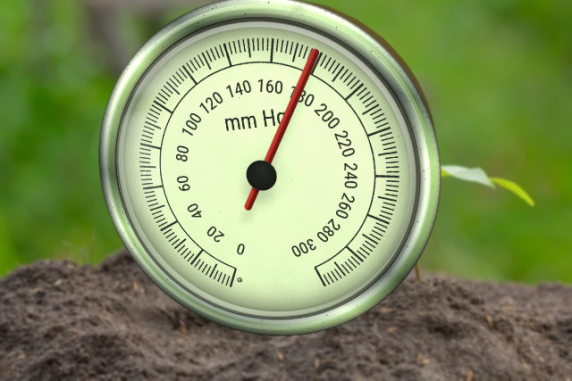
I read 178 mmHg
